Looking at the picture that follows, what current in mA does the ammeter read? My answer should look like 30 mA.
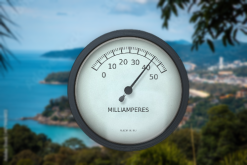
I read 40 mA
